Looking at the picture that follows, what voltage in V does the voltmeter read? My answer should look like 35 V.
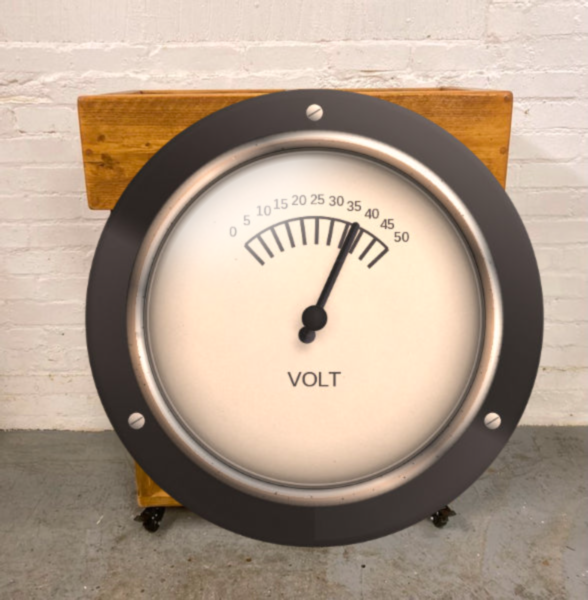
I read 37.5 V
